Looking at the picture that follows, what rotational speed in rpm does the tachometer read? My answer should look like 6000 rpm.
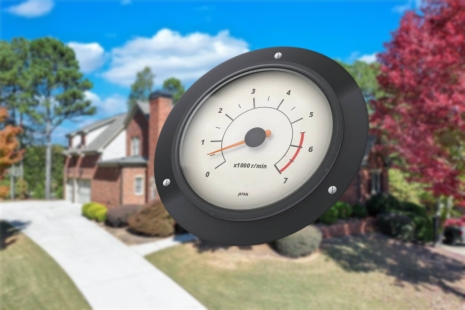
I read 500 rpm
